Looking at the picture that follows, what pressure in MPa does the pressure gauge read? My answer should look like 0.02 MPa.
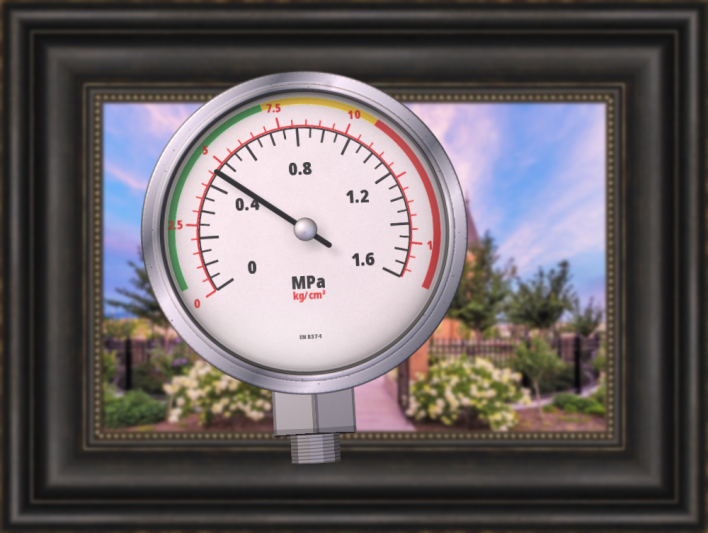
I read 0.45 MPa
